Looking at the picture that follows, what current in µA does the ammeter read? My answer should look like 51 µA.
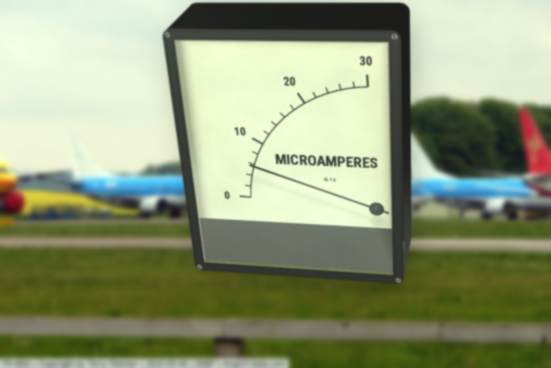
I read 6 µA
